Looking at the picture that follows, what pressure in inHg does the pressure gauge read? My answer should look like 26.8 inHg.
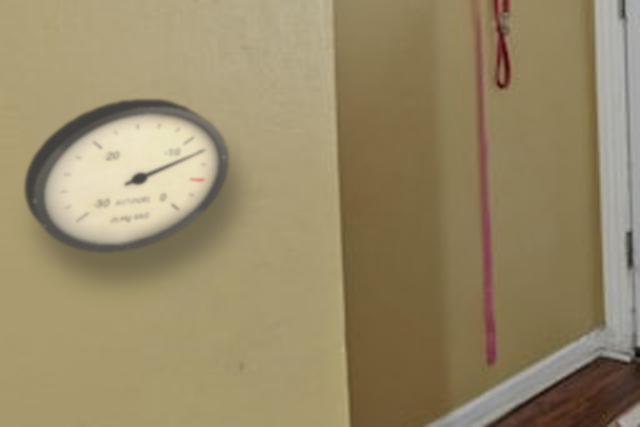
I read -8 inHg
